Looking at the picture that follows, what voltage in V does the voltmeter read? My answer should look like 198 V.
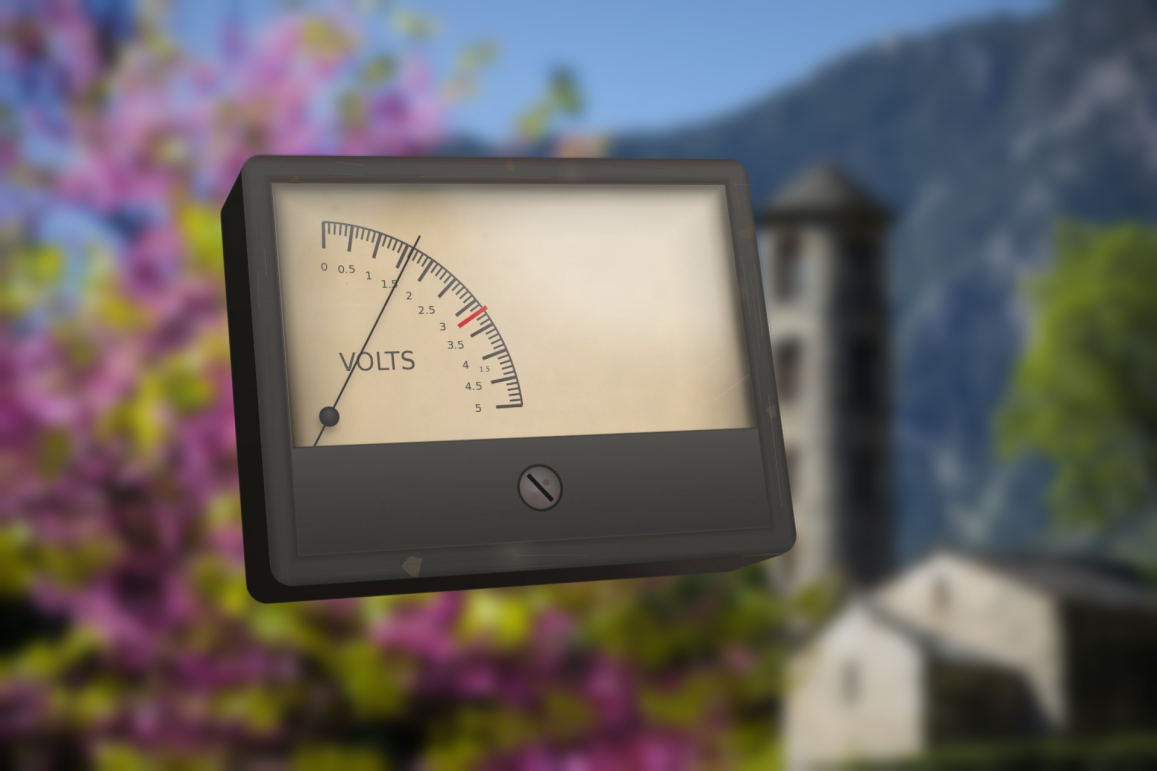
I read 1.6 V
